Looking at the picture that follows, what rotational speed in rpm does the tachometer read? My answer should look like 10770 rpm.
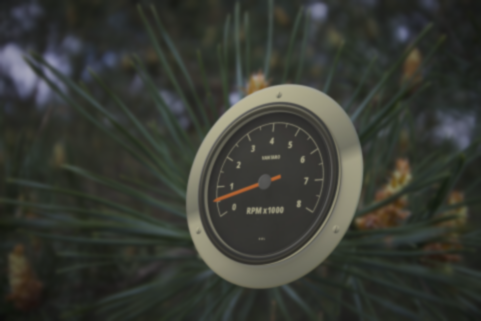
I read 500 rpm
